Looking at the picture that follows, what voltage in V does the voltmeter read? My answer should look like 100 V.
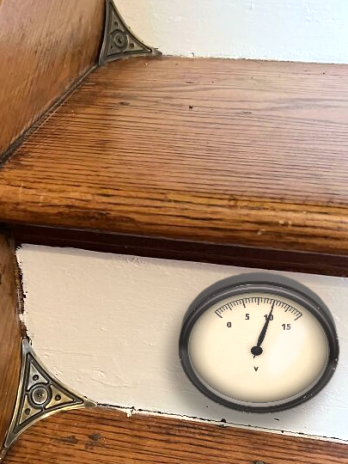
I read 10 V
